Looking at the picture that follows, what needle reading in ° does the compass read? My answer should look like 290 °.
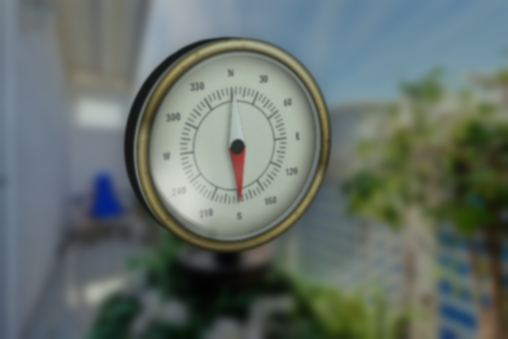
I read 180 °
